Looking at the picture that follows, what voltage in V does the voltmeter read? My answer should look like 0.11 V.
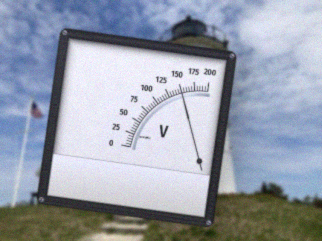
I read 150 V
